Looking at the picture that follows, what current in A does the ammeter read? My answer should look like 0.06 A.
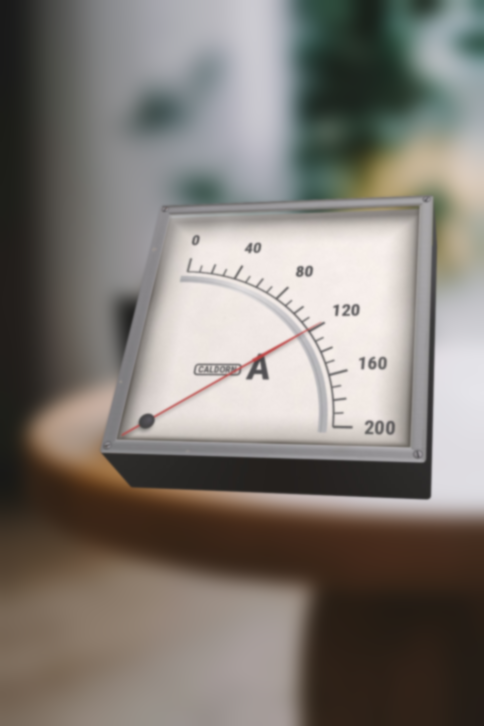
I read 120 A
